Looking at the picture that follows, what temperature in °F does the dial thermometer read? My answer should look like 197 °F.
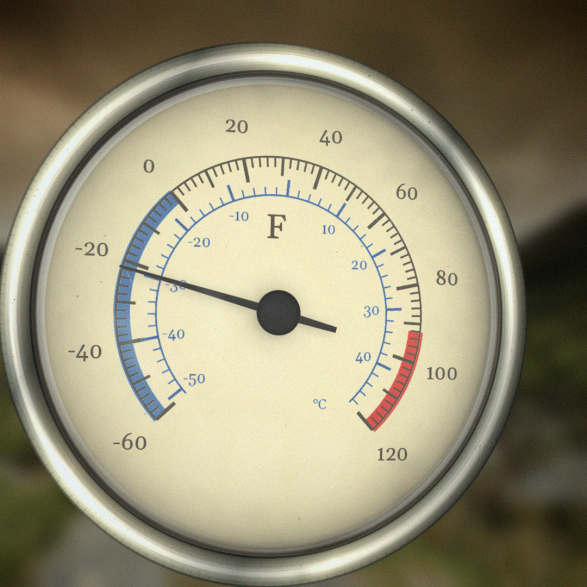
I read -22 °F
